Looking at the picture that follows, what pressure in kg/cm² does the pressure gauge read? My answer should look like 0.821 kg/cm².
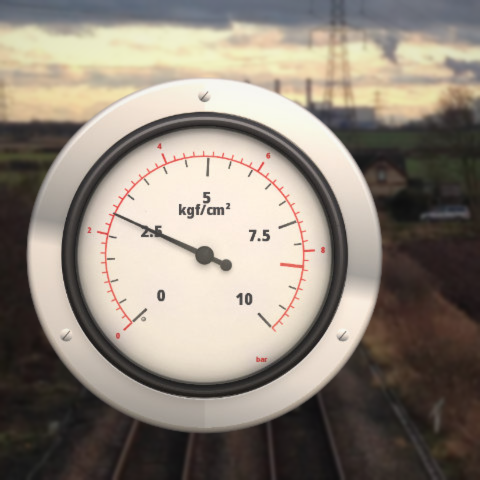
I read 2.5 kg/cm²
